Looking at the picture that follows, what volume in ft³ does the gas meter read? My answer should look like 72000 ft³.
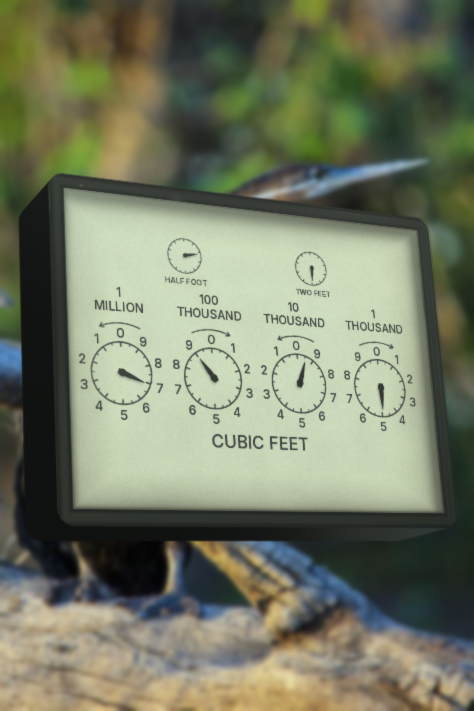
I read 689500 ft³
